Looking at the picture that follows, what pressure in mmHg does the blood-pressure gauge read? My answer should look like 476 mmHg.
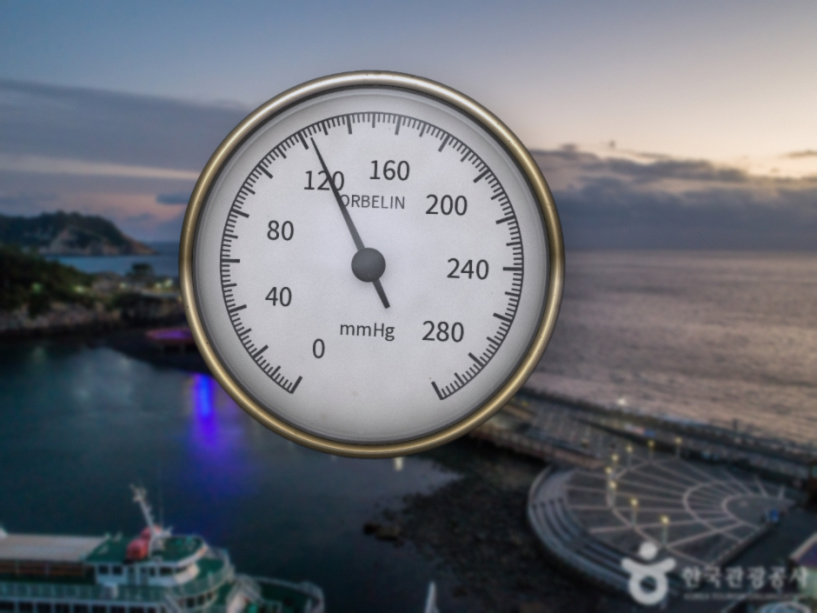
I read 124 mmHg
